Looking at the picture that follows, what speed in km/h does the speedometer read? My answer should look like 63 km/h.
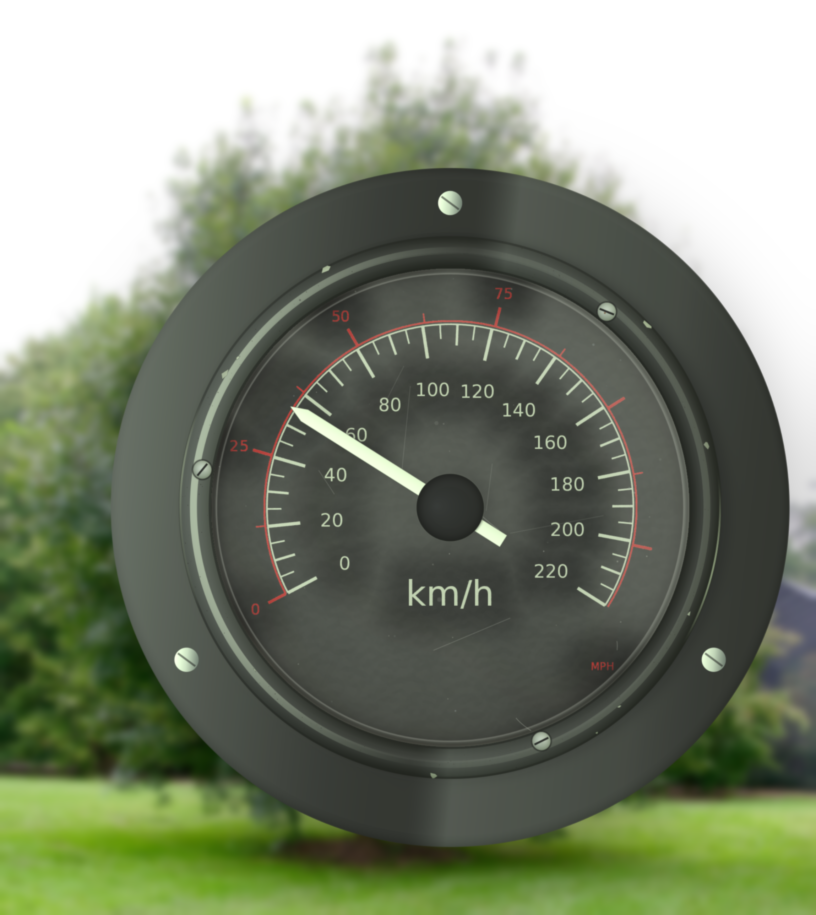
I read 55 km/h
